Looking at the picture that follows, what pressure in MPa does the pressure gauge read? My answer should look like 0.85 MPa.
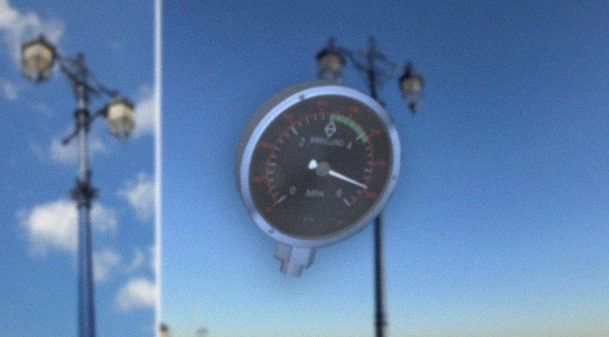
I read 5.4 MPa
